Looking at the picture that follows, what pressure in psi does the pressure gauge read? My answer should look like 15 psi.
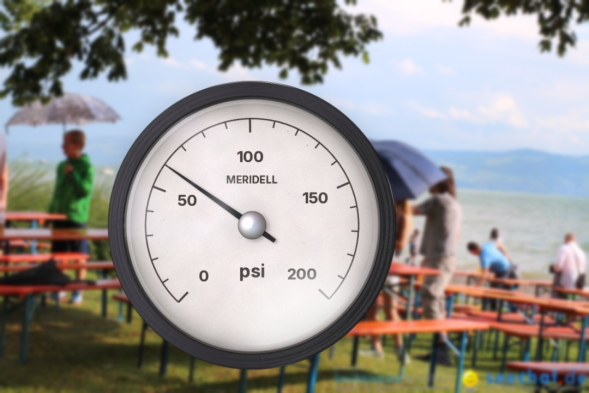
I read 60 psi
